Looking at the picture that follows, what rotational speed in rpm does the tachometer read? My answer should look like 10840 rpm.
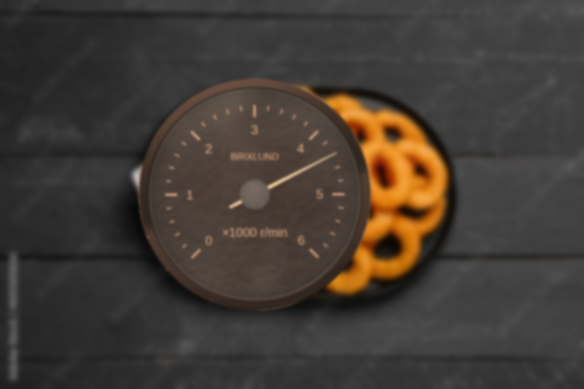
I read 4400 rpm
